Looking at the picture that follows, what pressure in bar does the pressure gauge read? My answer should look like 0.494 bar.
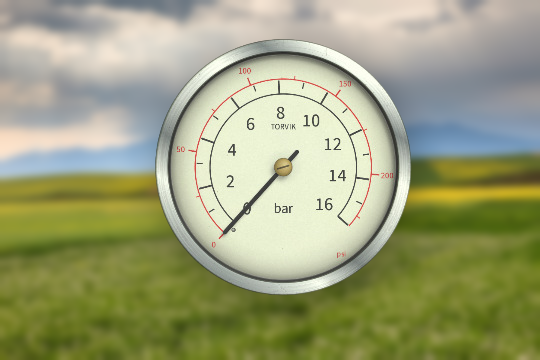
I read 0 bar
